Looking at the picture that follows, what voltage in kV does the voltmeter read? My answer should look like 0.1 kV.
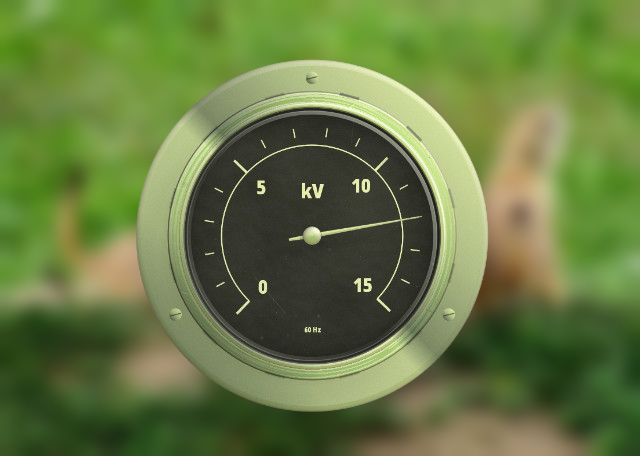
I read 12 kV
